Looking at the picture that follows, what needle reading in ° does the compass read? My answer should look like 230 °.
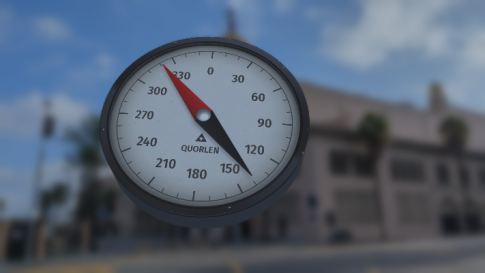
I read 320 °
